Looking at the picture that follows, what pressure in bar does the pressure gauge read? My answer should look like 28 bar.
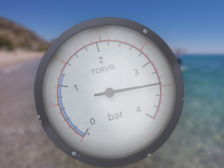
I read 3.4 bar
